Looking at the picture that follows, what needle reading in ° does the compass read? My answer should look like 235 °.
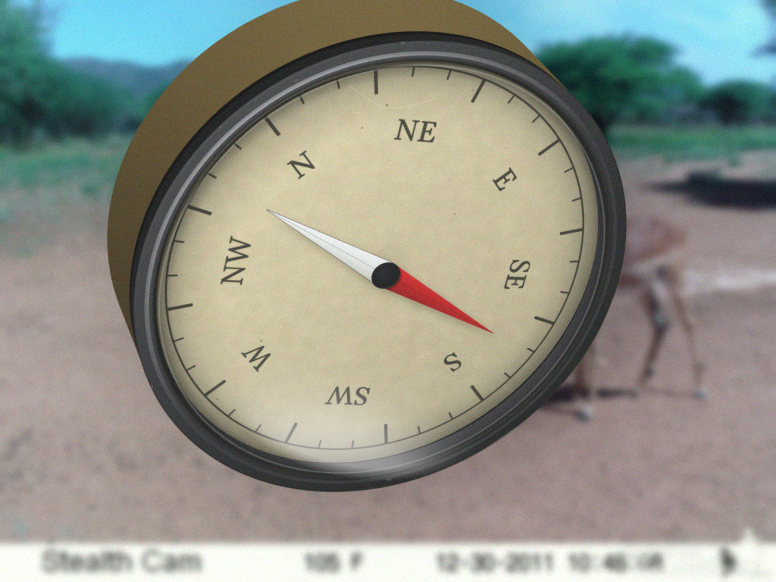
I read 160 °
